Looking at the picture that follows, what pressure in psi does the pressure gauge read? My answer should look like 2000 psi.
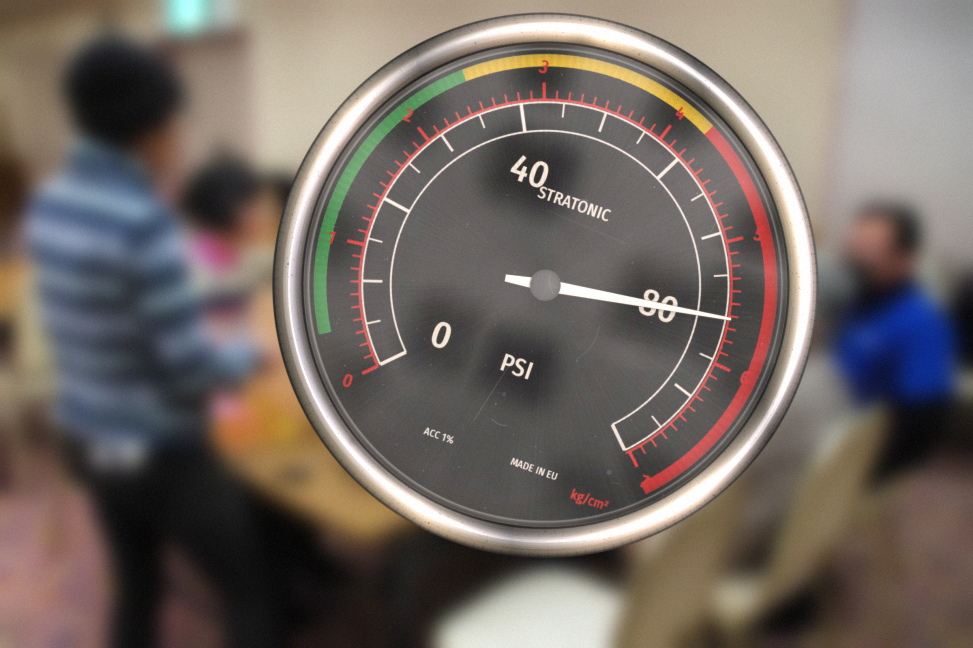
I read 80 psi
